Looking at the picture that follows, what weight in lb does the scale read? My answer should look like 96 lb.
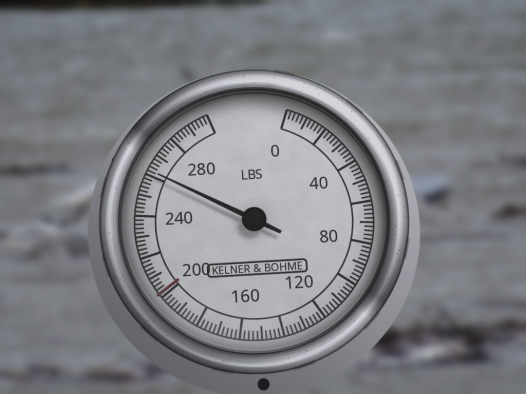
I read 262 lb
